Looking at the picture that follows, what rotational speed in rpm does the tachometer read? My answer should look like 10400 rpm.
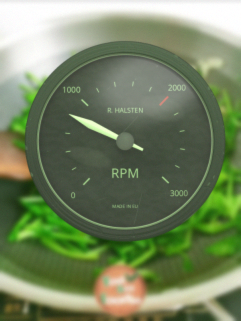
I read 800 rpm
